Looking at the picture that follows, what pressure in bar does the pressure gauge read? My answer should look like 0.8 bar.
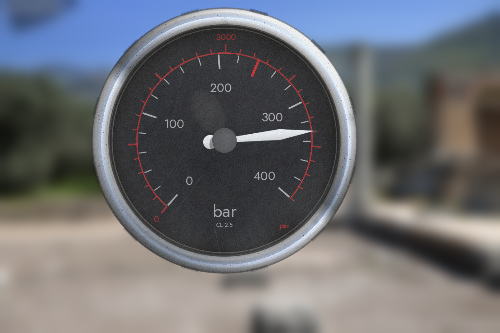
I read 330 bar
